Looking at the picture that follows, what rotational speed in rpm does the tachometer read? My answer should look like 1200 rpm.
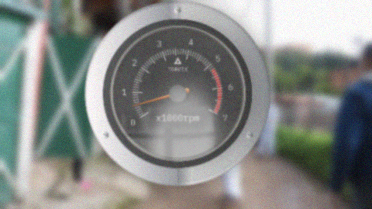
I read 500 rpm
